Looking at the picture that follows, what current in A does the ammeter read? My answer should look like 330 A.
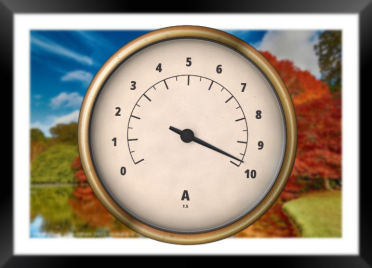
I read 9.75 A
